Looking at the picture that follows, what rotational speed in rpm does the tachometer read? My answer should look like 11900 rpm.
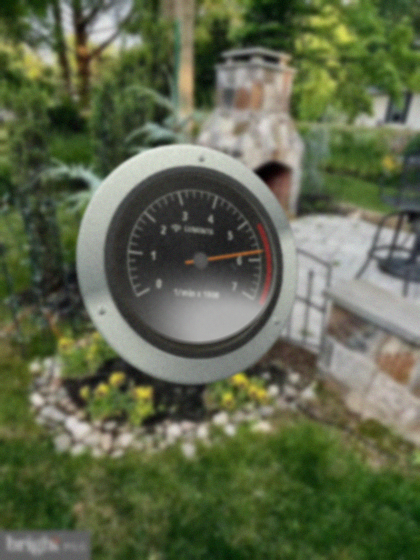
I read 5800 rpm
